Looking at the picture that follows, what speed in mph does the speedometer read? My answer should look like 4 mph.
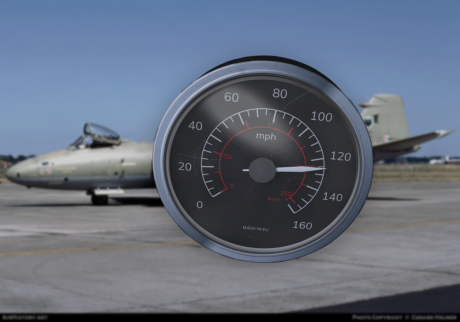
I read 125 mph
